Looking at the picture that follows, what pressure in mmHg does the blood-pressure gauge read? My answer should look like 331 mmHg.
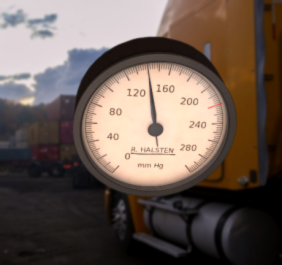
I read 140 mmHg
